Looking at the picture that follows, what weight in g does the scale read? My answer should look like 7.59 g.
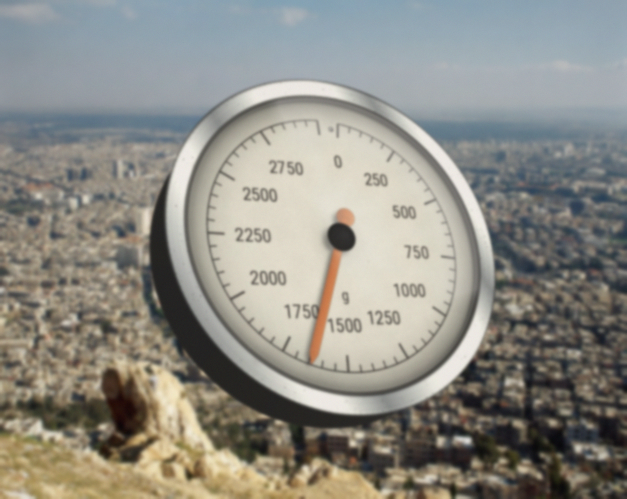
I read 1650 g
